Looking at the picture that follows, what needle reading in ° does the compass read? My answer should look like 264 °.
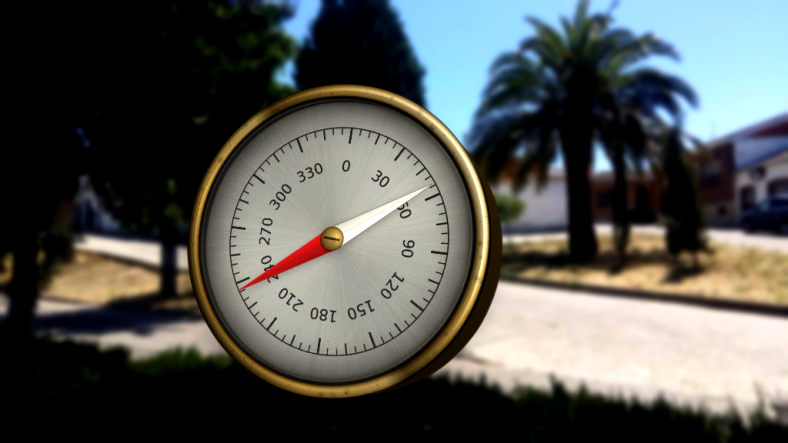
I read 235 °
